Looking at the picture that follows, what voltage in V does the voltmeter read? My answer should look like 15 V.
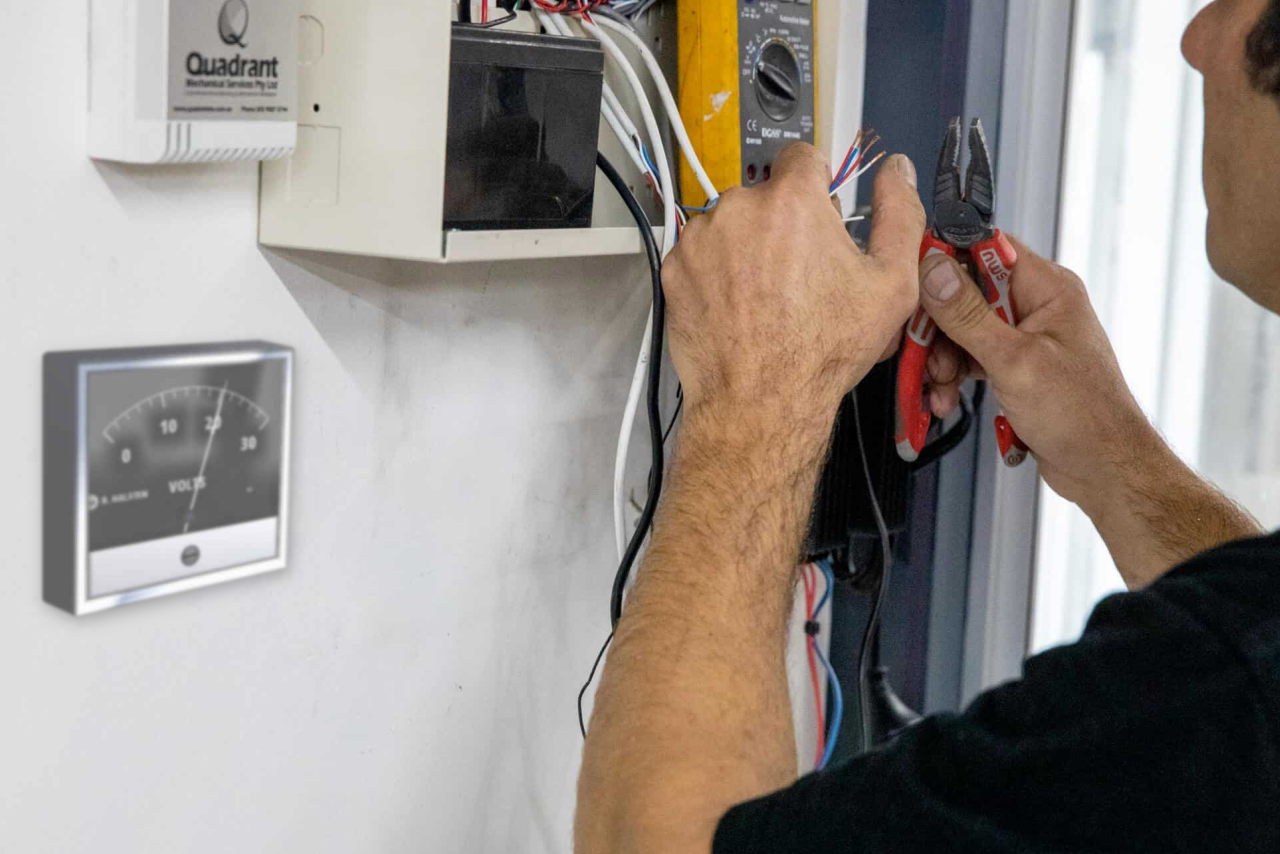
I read 20 V
